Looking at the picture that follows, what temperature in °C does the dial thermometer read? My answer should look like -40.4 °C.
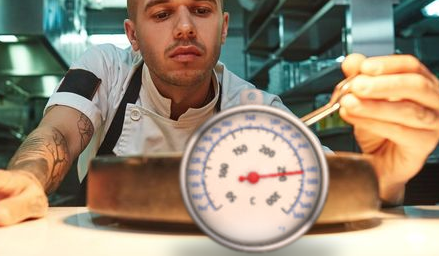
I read 250 °C
